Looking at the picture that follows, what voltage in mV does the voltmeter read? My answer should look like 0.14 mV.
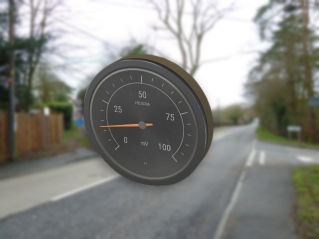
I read 12.5 mV
